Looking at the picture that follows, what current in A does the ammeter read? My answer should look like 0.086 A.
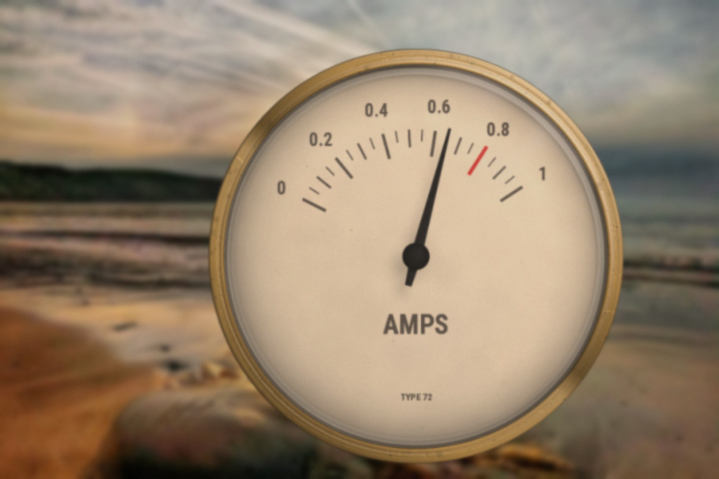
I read 0.65 A
